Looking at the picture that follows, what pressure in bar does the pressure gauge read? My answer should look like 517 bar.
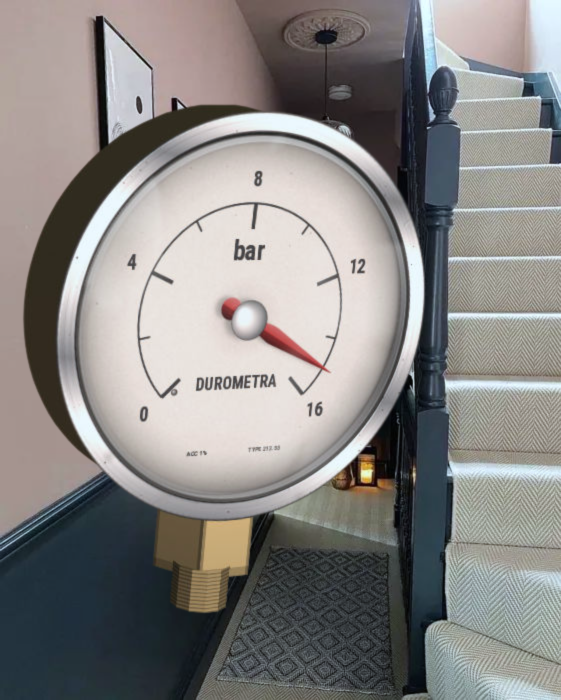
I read 15 bar
